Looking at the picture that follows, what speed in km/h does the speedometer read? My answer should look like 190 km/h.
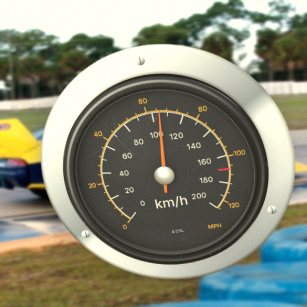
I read 105 km/h
